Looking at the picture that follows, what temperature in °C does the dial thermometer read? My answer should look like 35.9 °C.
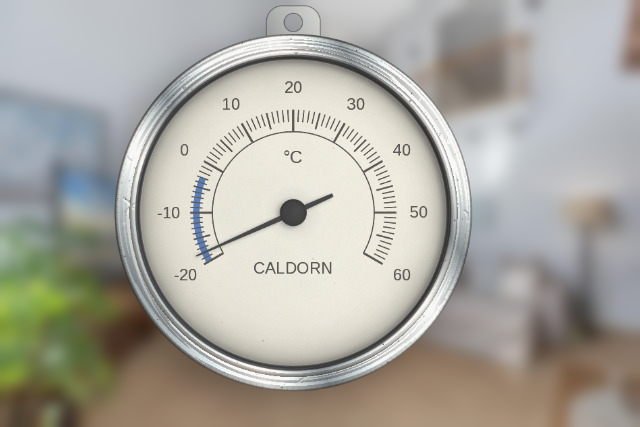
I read -18 °C
